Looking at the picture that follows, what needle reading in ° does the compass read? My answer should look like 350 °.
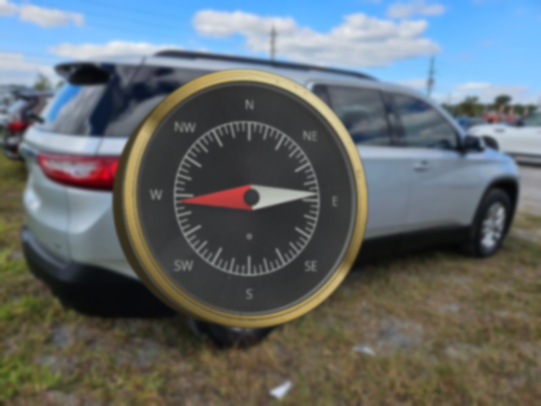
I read 265 °
